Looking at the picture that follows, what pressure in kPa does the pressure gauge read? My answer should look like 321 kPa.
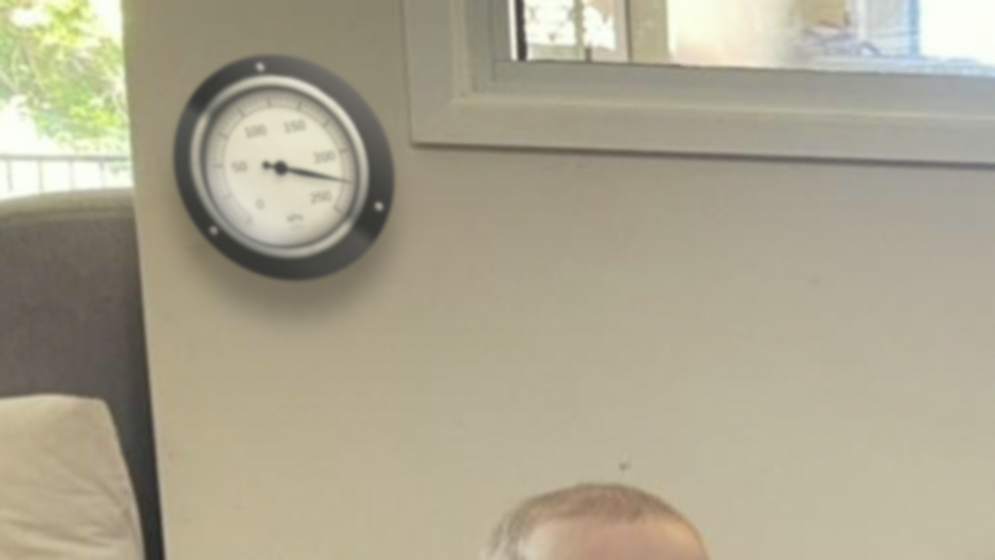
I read 225 kPa
